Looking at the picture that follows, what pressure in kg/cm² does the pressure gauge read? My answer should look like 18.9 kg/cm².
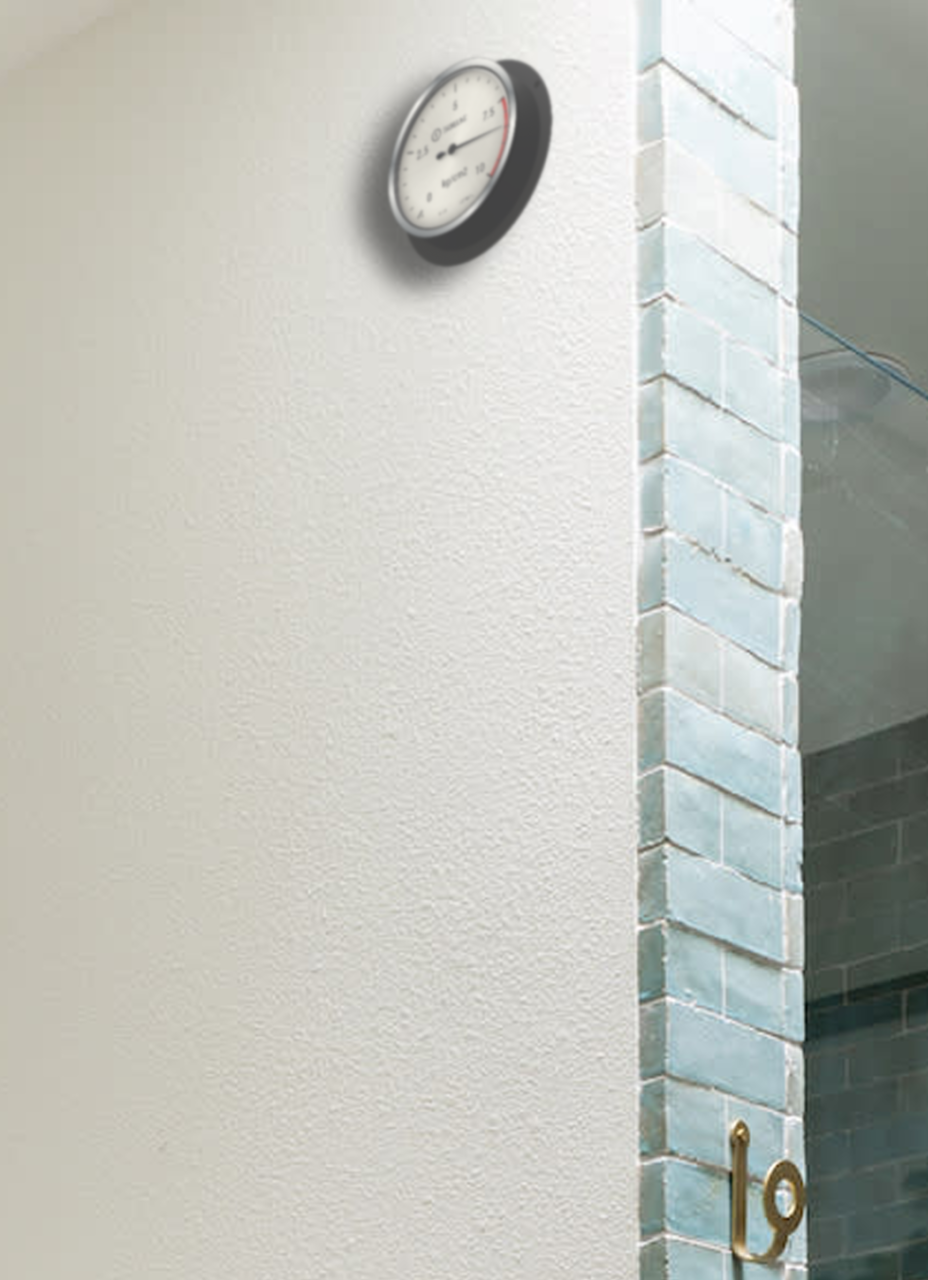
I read 8.5 kg/cm²
